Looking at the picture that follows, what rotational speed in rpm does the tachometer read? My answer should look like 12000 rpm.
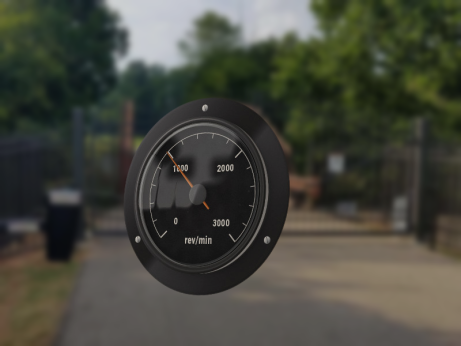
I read 1000 rpm
